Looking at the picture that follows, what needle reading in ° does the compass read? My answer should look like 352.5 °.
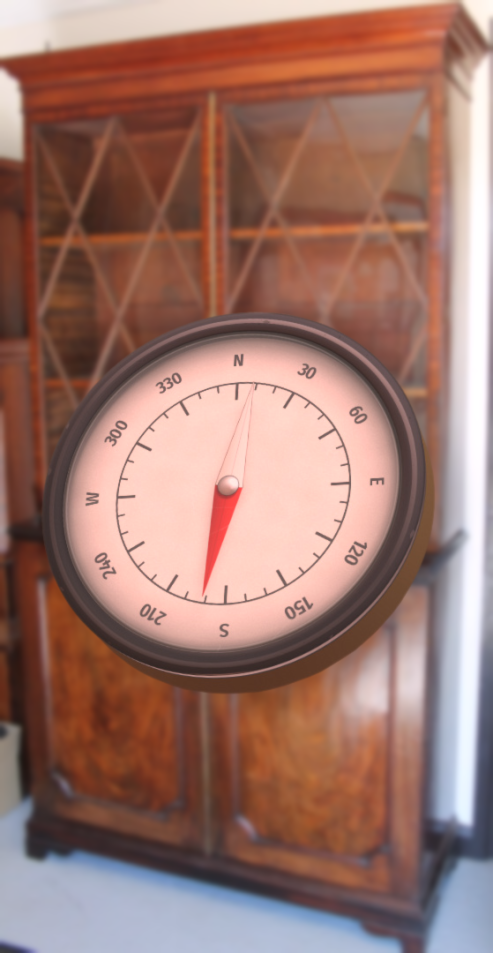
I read 190 °
